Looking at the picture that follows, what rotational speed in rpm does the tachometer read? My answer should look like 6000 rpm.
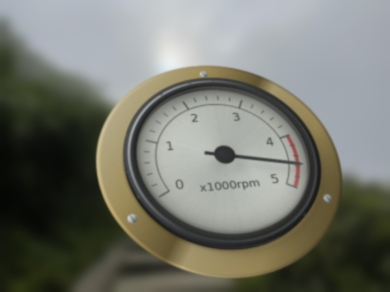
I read 4600 rpm
